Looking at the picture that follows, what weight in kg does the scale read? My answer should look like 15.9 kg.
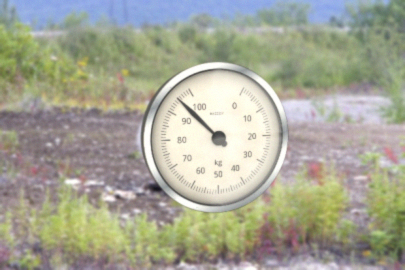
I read 95 kg
